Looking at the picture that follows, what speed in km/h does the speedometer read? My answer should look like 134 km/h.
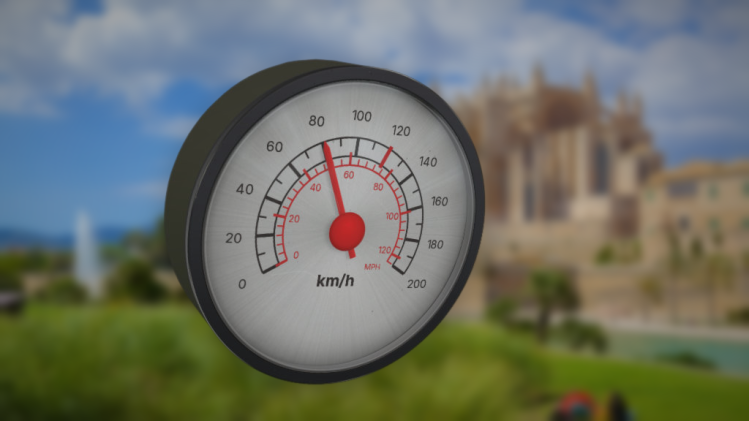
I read 80 km/h
